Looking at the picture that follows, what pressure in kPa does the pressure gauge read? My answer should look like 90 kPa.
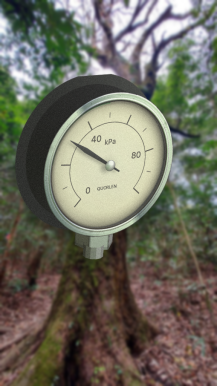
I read 30 kPa
